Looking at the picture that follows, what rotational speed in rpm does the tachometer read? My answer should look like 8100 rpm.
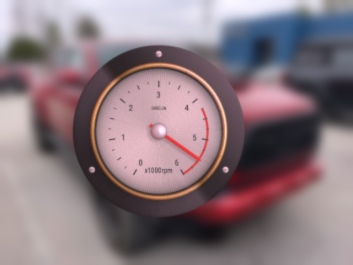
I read 5500 rpm
